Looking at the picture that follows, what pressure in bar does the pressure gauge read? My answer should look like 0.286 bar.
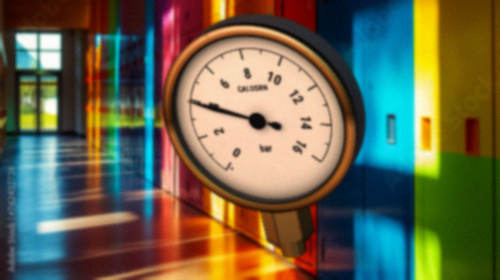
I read 4 bar
